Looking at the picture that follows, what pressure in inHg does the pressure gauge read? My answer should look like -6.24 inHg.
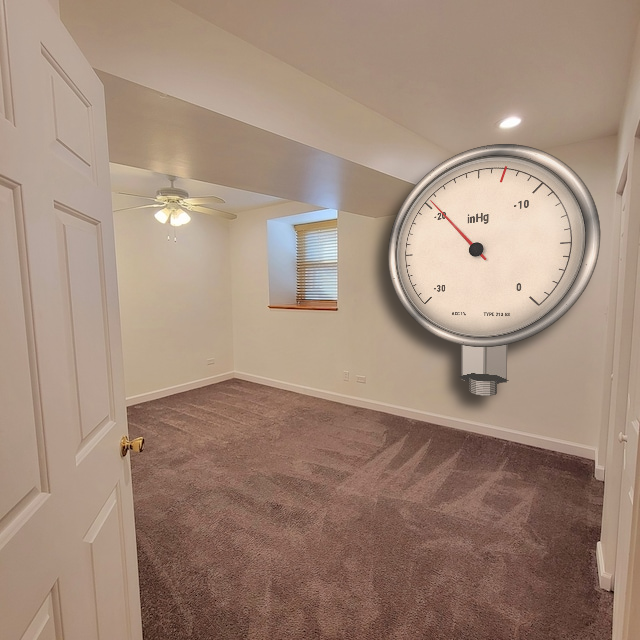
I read -19.5 inHg
